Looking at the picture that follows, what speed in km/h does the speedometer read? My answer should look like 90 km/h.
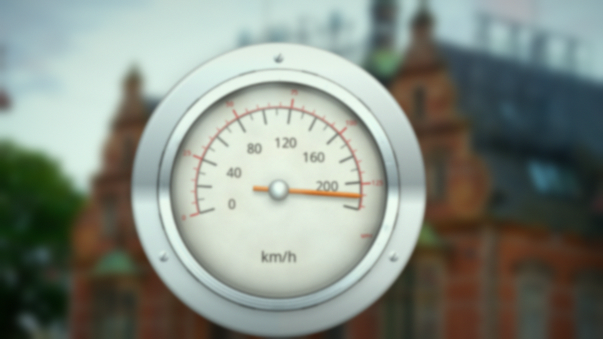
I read 210 km/h
